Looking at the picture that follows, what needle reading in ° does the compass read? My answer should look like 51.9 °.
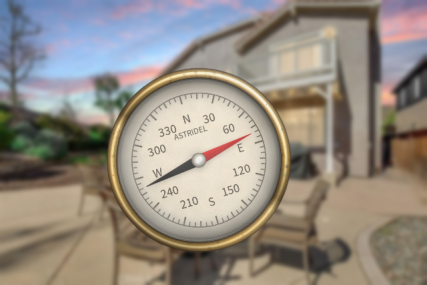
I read 80 °
